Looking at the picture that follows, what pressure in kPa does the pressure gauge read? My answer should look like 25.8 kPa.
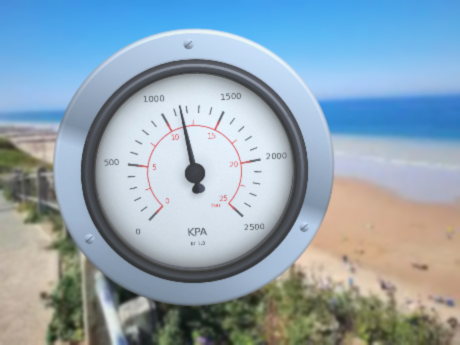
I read 1150 kPa
